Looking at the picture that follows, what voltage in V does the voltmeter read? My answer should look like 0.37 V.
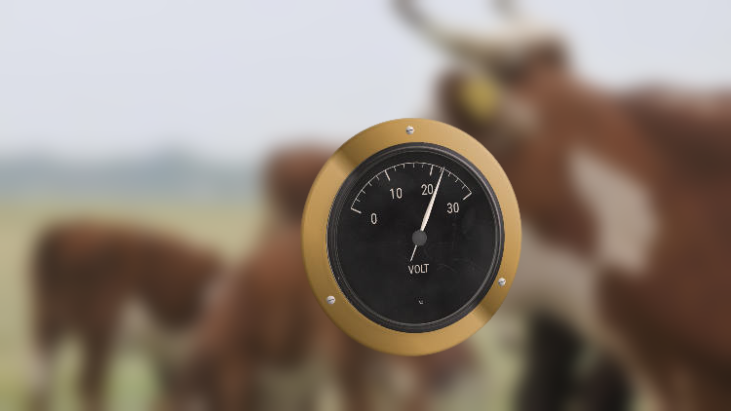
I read 22 V
